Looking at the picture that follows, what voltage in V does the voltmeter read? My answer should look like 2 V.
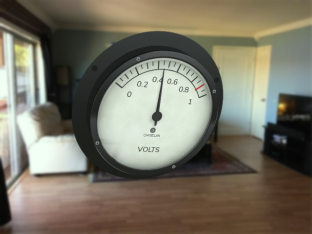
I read 0.45 V
